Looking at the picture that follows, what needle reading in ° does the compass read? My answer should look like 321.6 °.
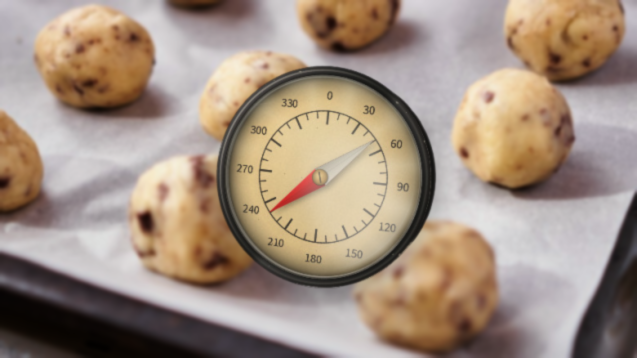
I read 230 °
